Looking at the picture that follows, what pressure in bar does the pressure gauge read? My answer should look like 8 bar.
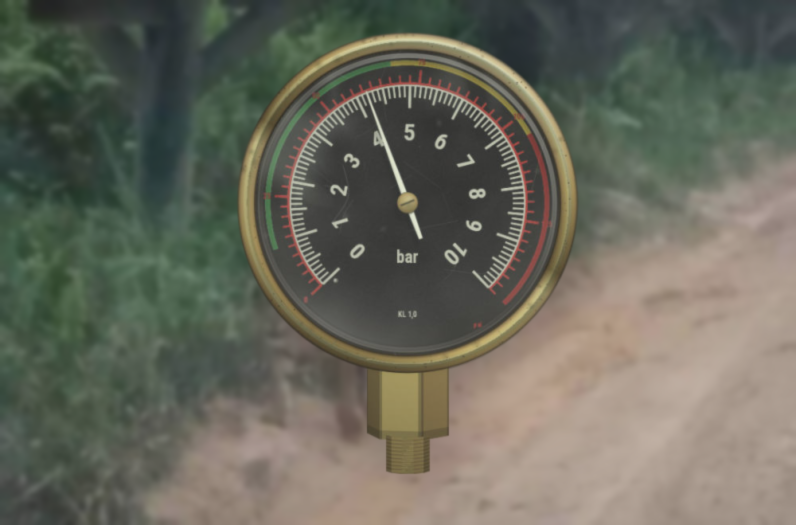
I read 4.2 bar
